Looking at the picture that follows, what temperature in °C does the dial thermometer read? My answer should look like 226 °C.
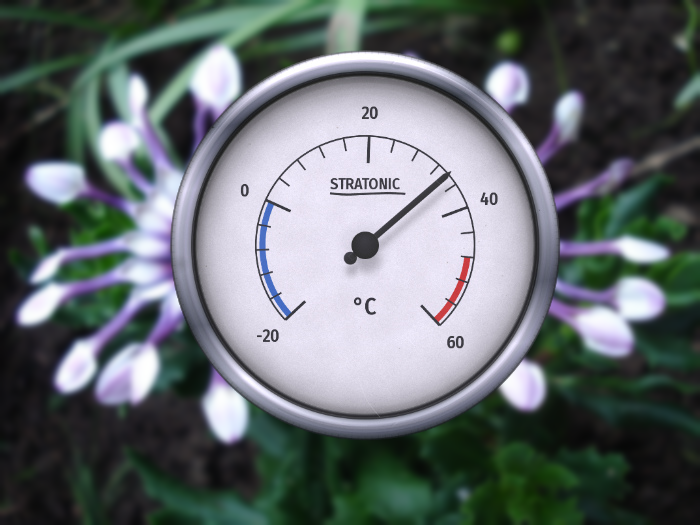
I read 34 °C
